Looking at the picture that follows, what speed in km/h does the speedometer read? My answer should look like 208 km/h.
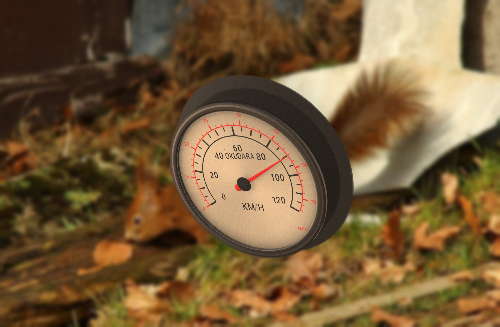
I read 90 km/h
